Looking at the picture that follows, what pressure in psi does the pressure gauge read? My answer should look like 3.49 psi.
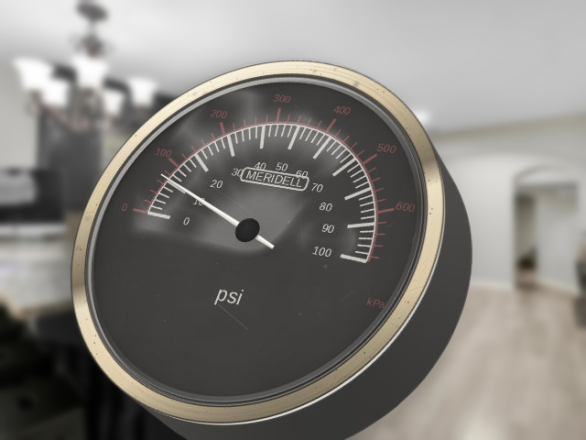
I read 10 psi
